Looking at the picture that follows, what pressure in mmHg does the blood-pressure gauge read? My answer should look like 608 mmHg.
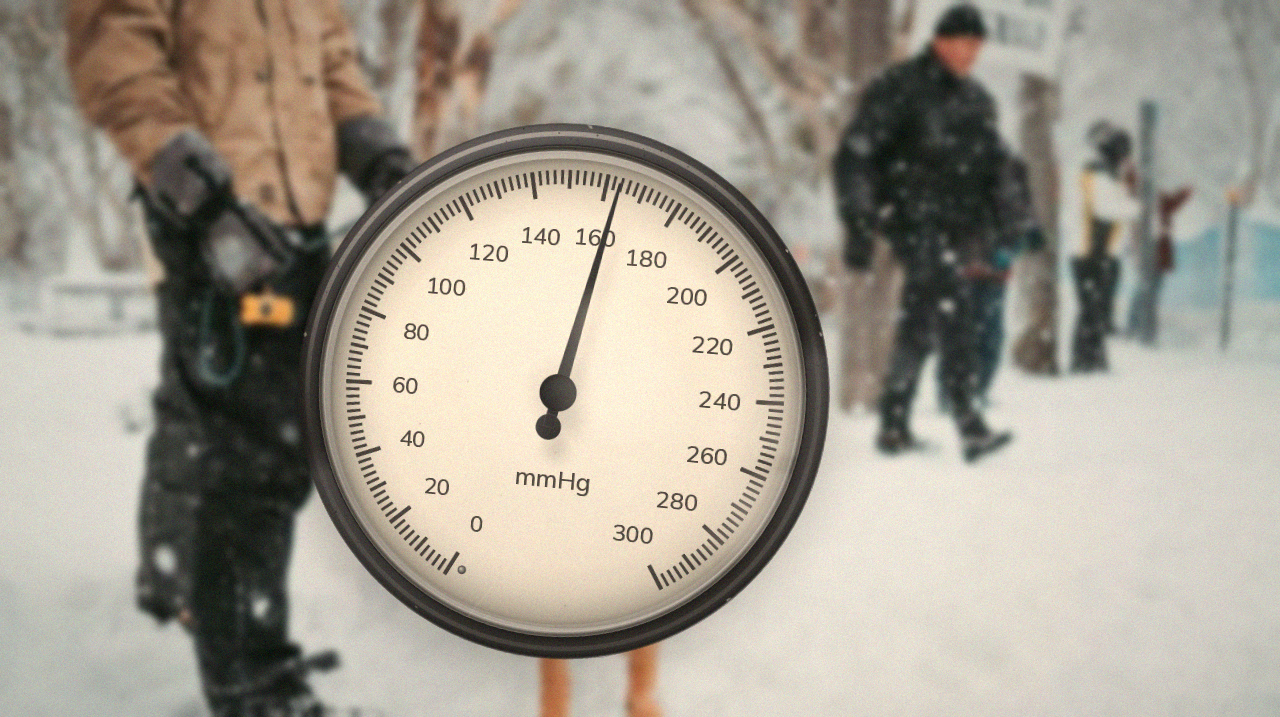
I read 164 mmHg
